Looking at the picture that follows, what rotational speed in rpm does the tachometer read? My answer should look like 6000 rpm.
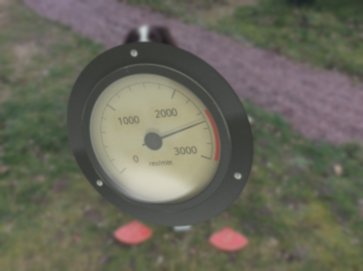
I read 2500 rpm
